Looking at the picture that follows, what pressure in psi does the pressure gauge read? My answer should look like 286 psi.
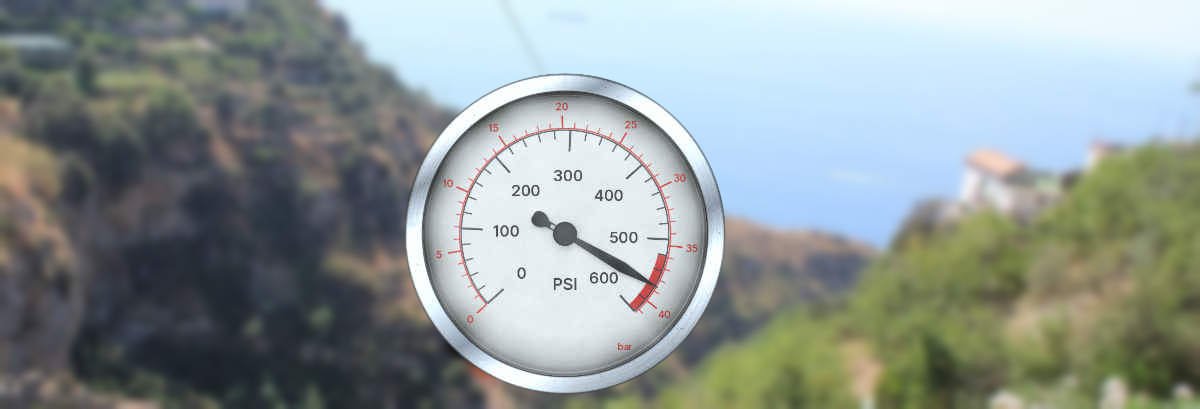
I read 560 psi
